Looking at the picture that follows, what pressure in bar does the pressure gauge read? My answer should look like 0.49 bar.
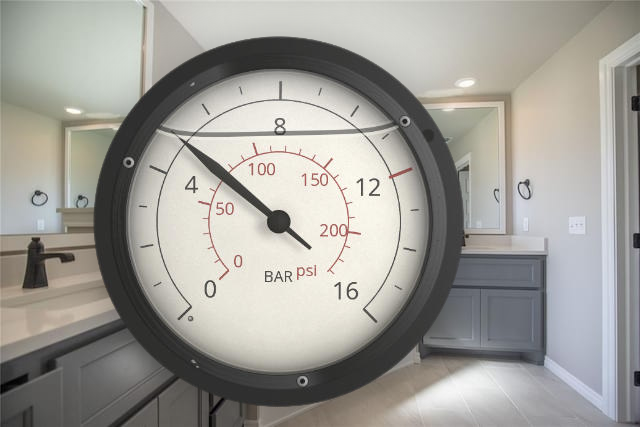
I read 5 bar
